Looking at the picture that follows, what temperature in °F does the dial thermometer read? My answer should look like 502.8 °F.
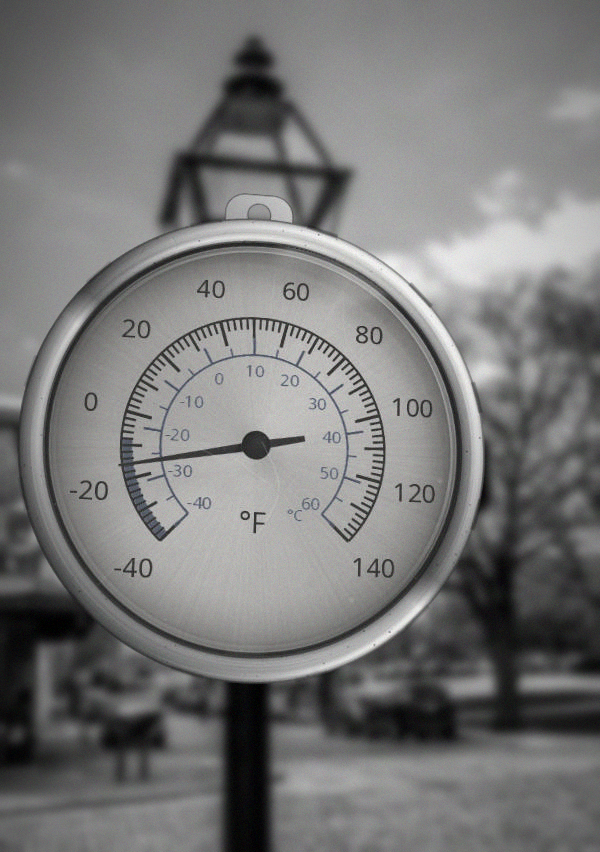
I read -16 °F
